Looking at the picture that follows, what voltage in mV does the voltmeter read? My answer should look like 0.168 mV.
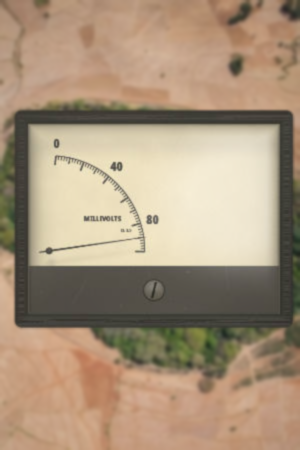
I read 90 mV
